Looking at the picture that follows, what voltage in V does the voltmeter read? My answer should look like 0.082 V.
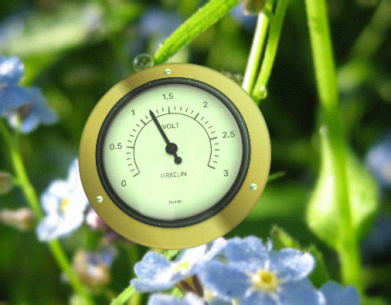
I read 1.2 V
